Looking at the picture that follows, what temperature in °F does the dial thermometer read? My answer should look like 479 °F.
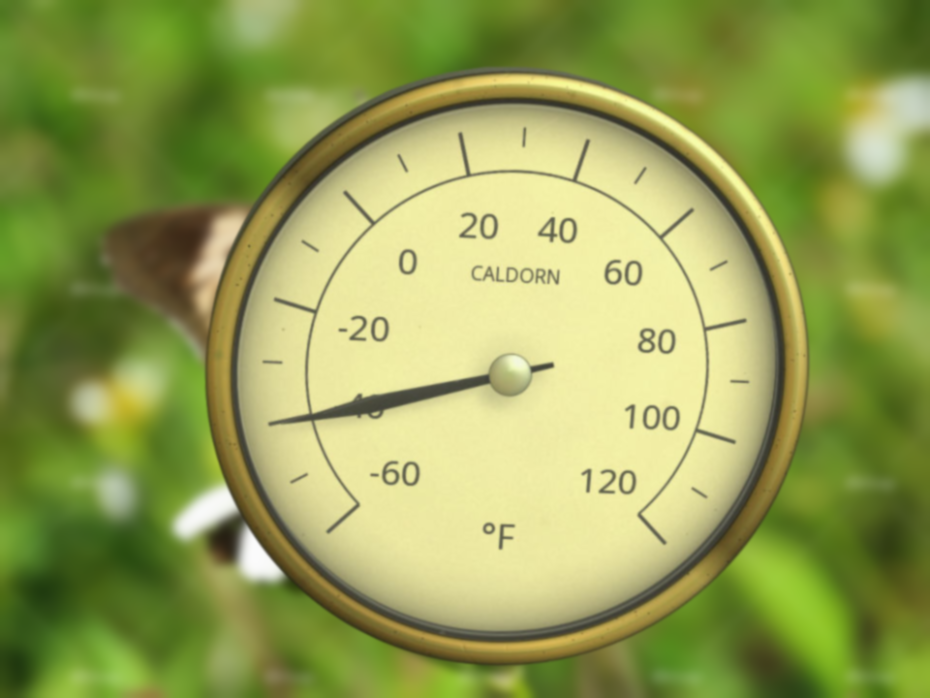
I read -40 °F
